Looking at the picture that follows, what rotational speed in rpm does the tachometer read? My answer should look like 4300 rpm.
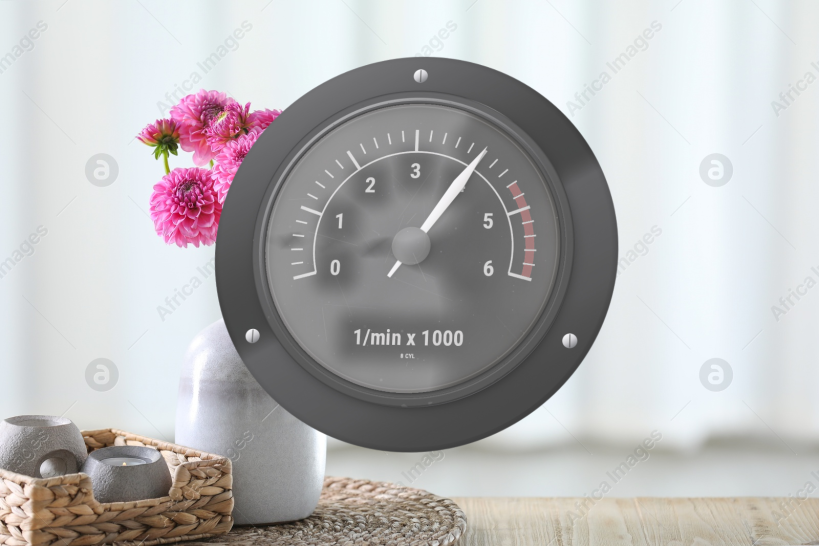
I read 4000 rpm
